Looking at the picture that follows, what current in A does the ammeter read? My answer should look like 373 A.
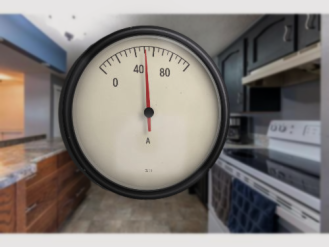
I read 50 A
